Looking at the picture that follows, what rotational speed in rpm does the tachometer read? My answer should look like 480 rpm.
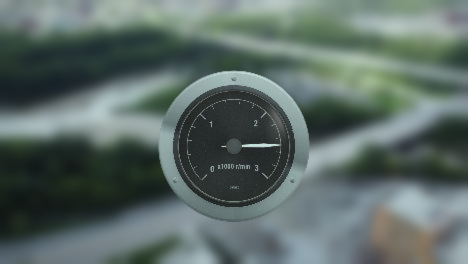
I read 2500 rpm
